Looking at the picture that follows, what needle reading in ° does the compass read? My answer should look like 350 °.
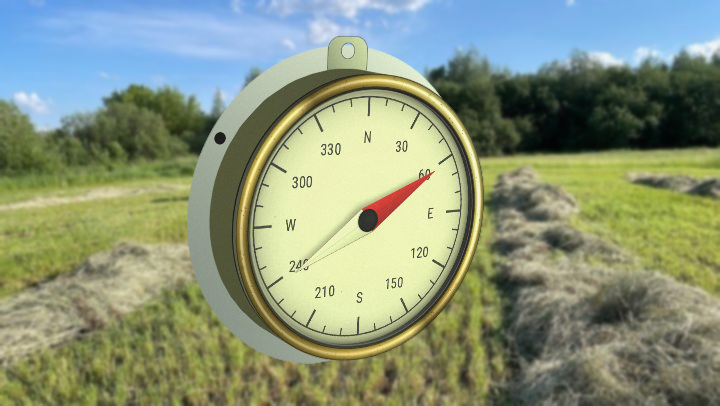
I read 60 °
